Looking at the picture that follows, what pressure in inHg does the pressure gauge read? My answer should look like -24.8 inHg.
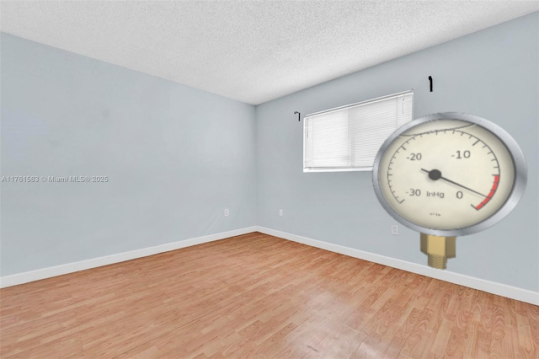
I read -2 inHg
